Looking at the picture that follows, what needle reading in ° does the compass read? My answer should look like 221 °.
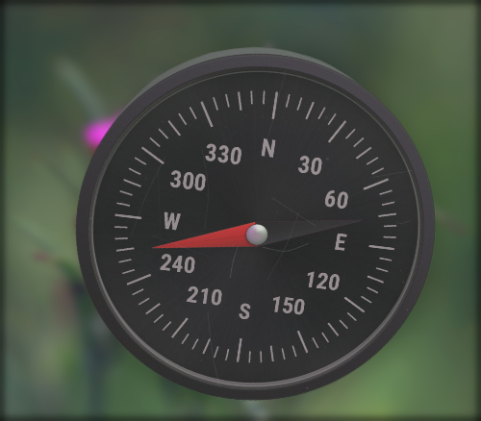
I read 255 °
